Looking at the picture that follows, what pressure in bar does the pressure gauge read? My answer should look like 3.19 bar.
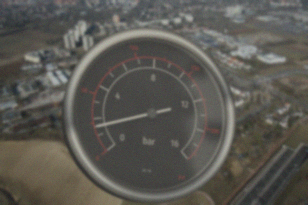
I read 1.5 bar
